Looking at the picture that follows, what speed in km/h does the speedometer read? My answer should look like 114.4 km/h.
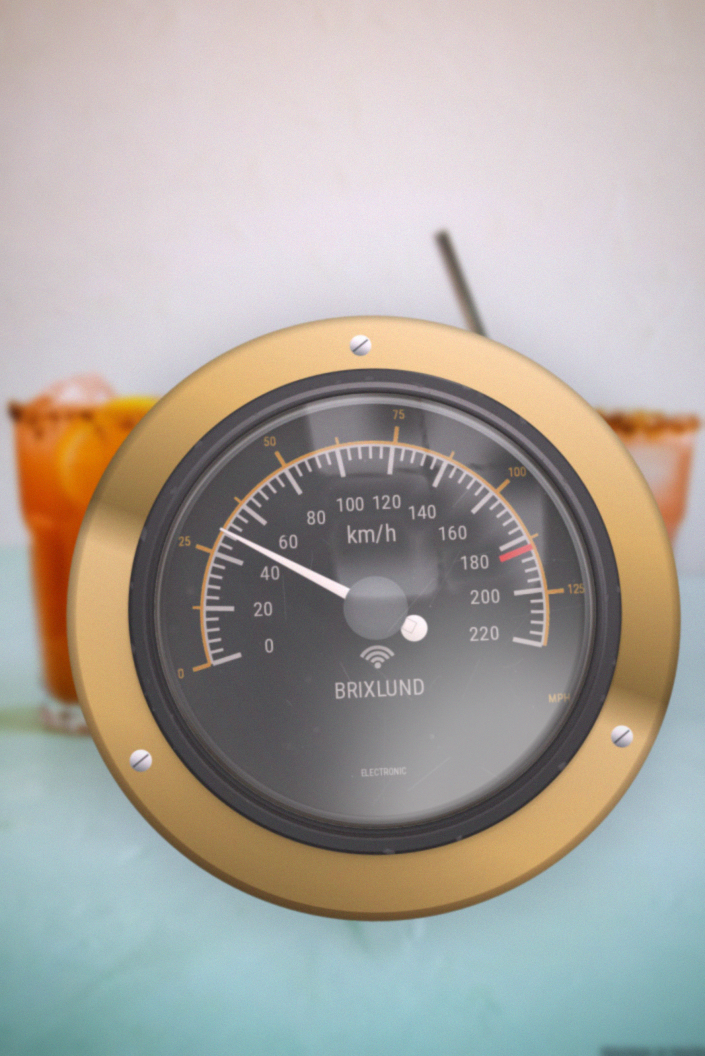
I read 48 km/h
